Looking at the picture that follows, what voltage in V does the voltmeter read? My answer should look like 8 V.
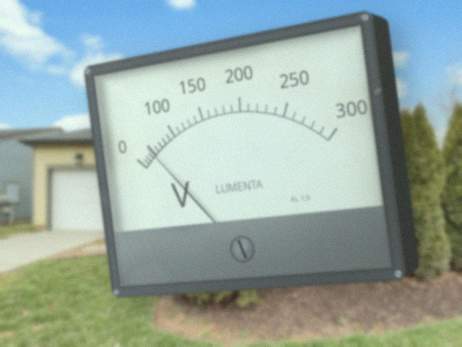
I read 50 V
